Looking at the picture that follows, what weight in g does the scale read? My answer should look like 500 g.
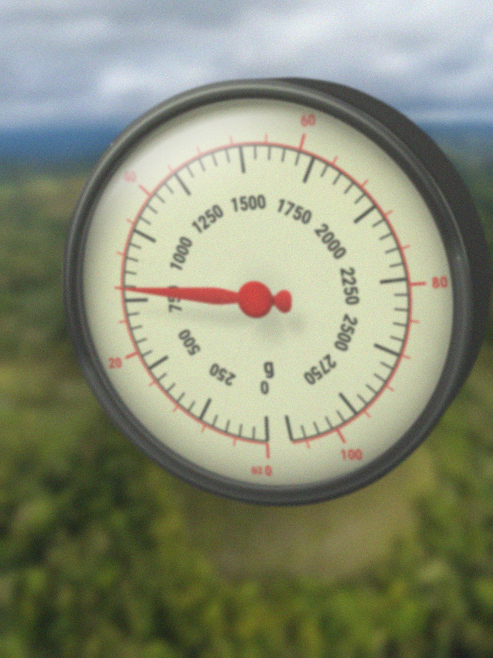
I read 800 g
